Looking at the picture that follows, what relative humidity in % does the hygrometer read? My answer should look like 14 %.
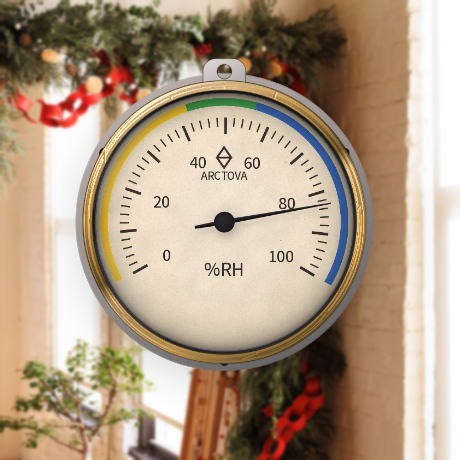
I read 83 %
